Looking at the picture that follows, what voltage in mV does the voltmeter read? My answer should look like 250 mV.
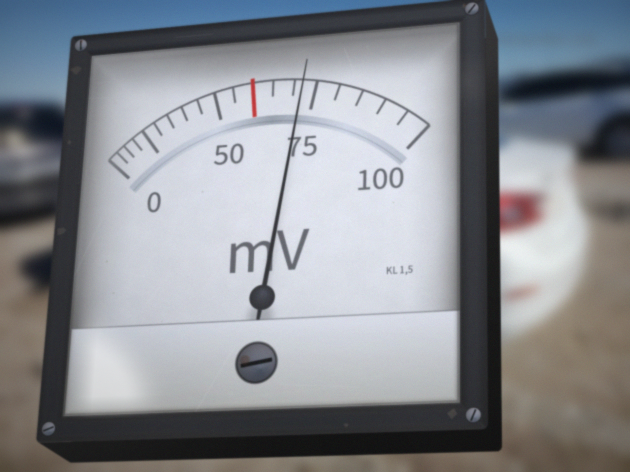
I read 72.5 mV
